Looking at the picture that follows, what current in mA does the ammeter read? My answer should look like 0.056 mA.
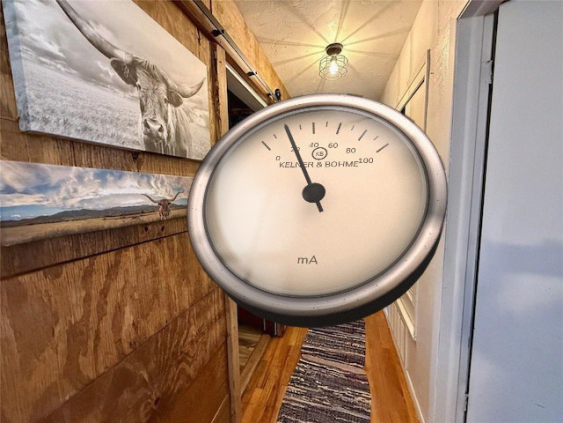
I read 20 mA
